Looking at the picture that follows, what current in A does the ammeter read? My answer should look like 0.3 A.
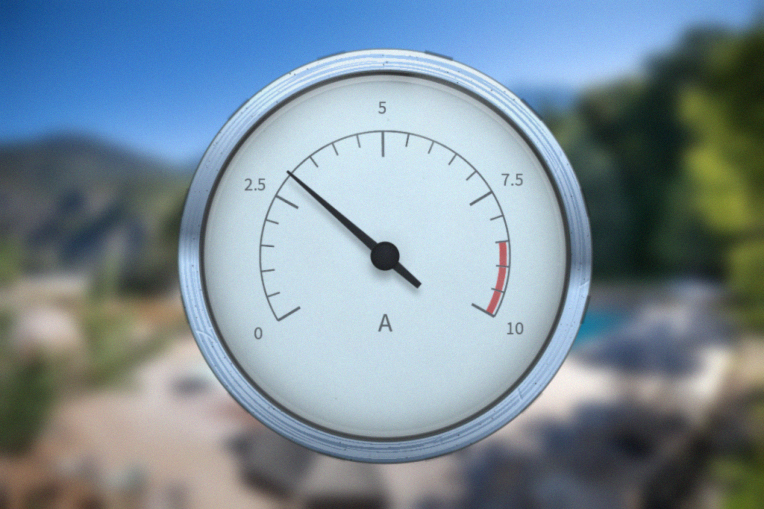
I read 3 A
